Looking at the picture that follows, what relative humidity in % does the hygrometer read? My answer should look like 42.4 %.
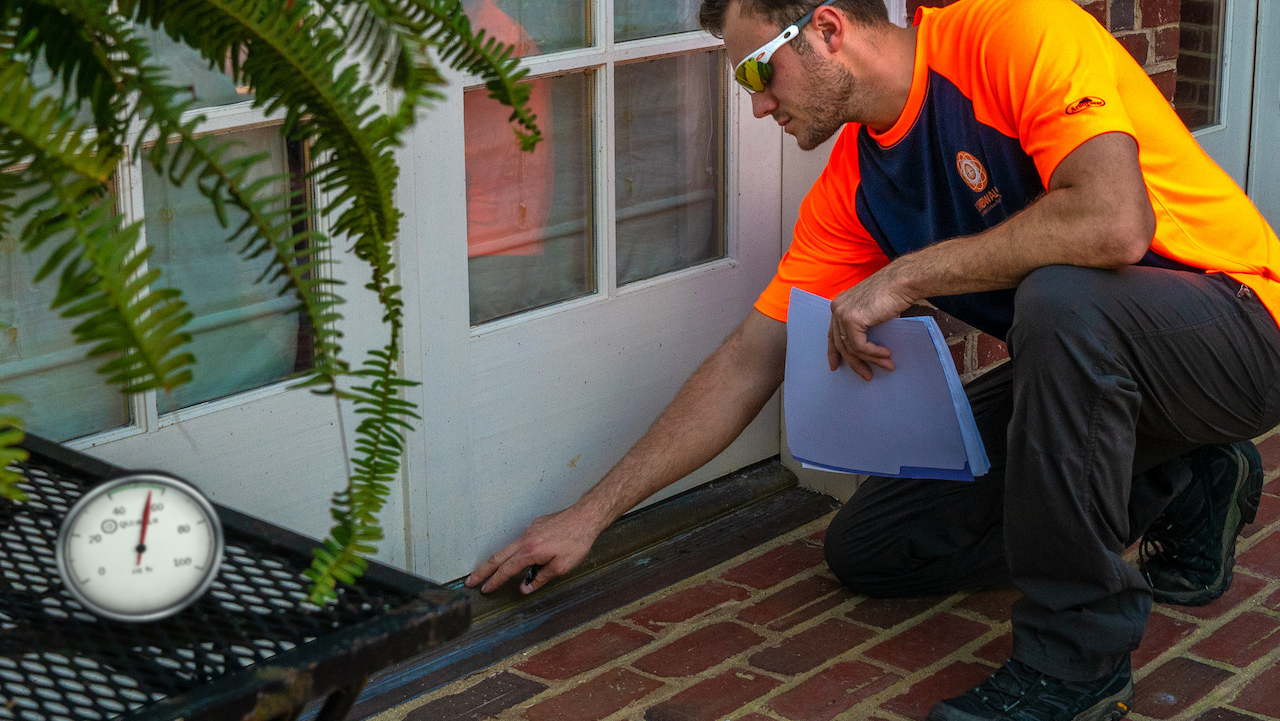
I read 55 %
